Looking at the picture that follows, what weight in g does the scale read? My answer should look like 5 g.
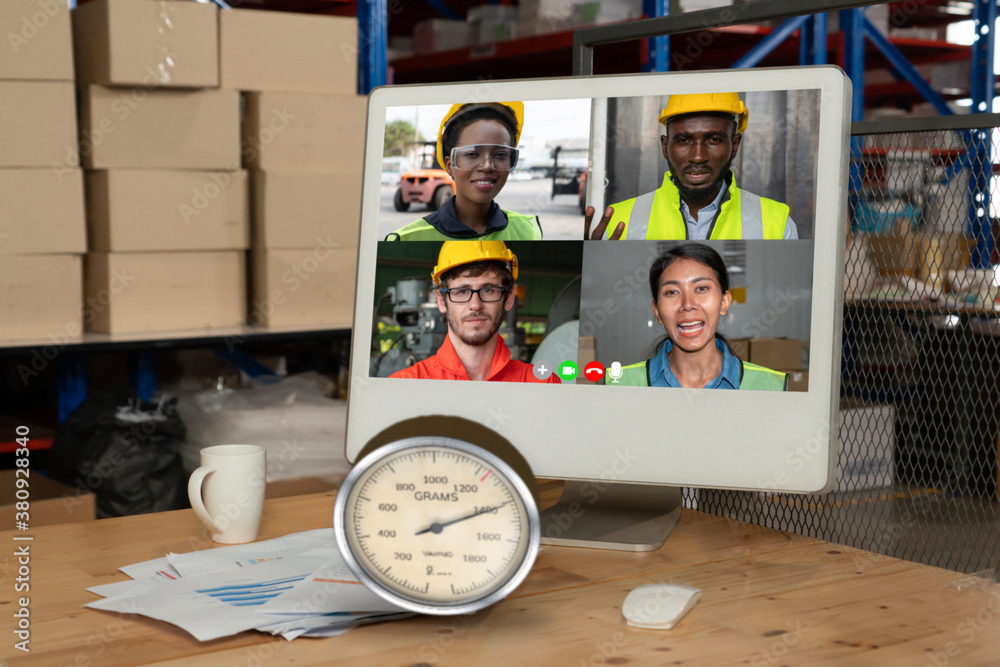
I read 1400 g
